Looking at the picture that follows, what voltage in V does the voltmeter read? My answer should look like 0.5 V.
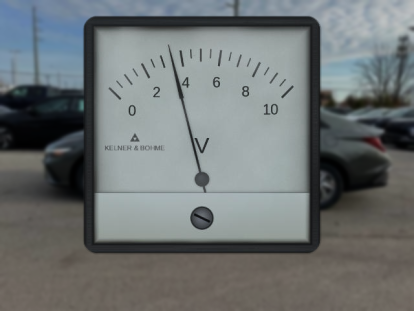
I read 3.5 V
